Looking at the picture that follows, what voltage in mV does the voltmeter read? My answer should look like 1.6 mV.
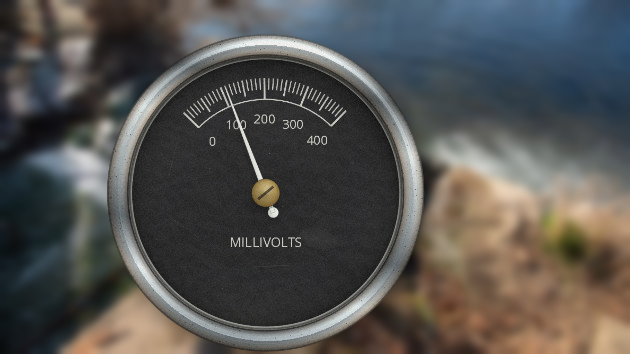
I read 110 mV
